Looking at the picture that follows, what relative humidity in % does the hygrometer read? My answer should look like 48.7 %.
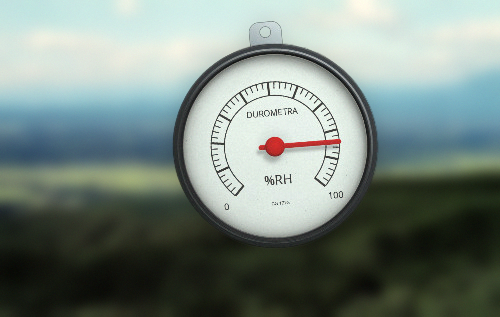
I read 84 %
